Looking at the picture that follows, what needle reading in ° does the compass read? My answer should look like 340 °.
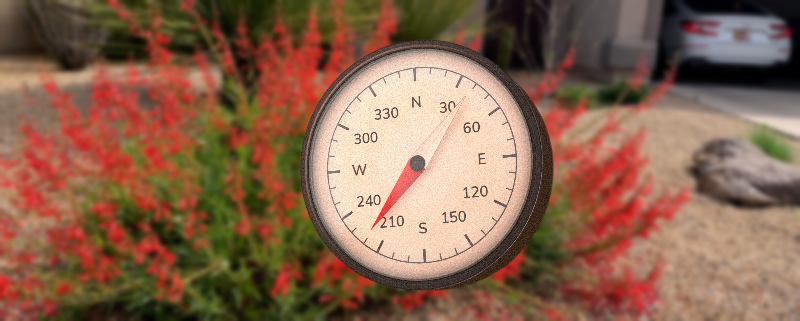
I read 220 °
